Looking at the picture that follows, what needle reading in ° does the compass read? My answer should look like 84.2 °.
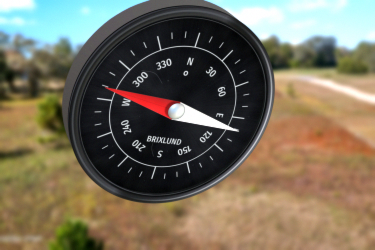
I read 280 °
